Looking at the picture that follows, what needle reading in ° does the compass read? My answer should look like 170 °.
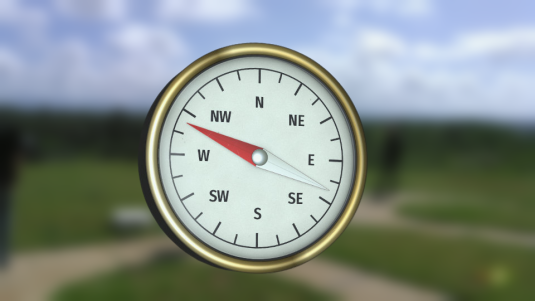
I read 292.5 °
